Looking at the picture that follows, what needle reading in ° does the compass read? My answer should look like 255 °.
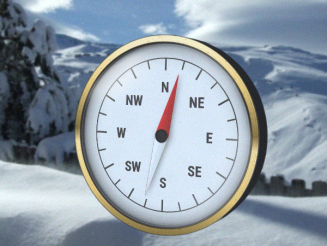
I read 15 °
